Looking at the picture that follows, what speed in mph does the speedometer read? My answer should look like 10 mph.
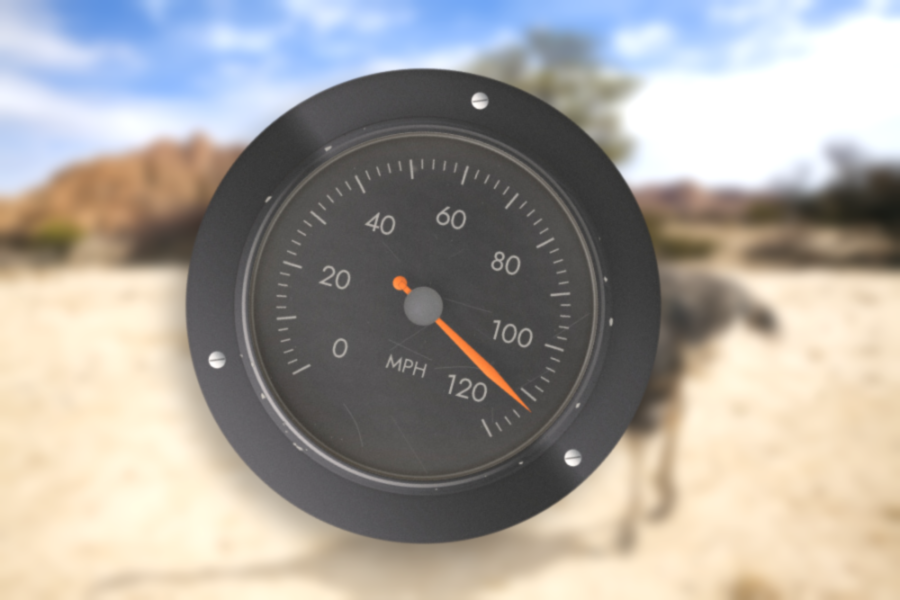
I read 112 mph
